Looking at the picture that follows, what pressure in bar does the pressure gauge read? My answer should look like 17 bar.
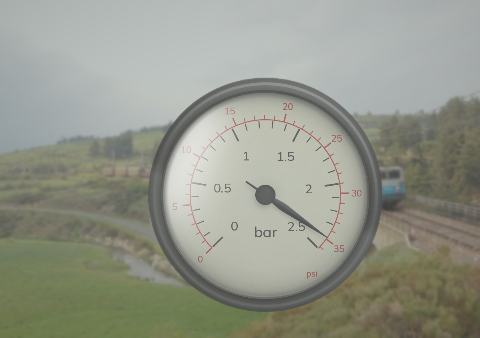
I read 2.4 bar
